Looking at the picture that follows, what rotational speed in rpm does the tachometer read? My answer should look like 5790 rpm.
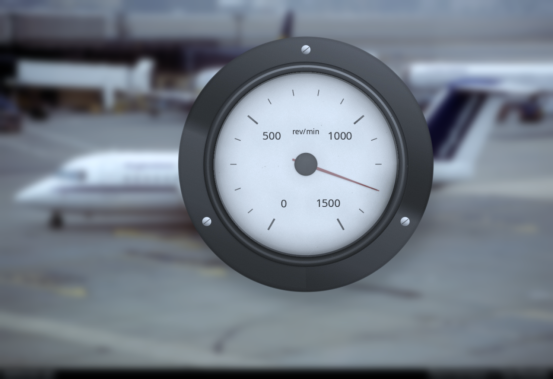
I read 1300 rpm
